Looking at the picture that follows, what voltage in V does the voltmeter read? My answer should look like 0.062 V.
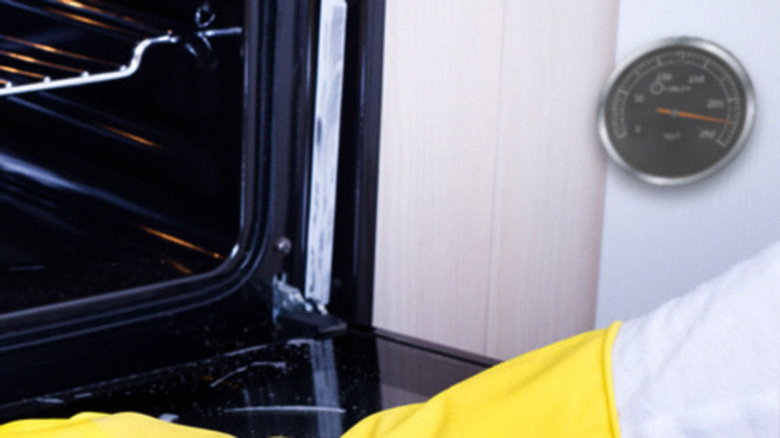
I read 225 V
